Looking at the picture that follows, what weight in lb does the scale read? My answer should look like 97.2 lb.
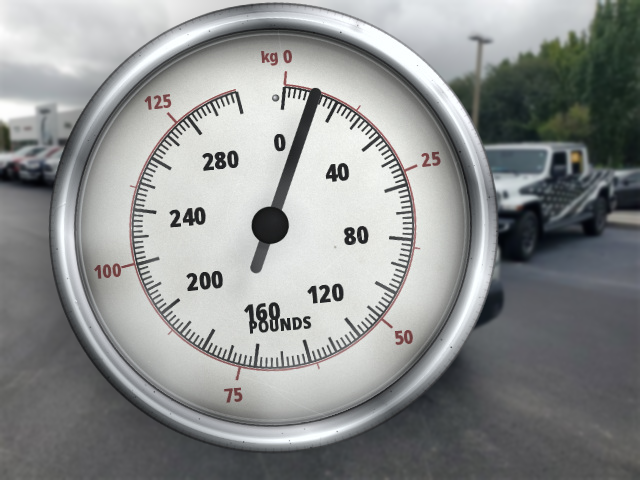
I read 12 lb
